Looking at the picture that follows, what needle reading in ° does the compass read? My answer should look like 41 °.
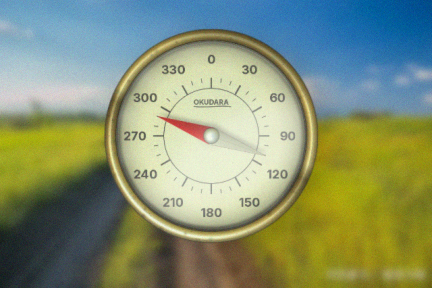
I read 290 °
